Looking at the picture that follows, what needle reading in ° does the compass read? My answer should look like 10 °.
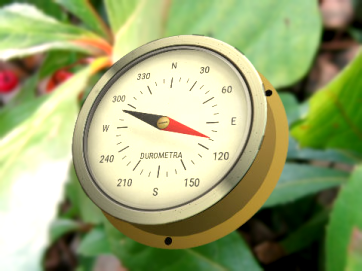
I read 110 °
